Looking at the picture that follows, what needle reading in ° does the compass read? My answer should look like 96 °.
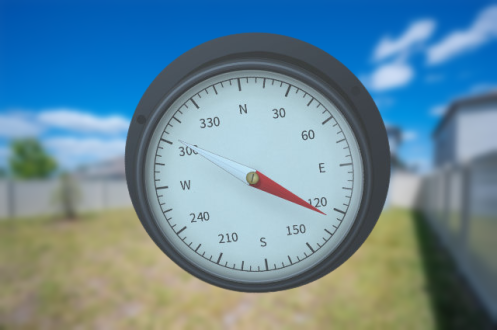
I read 125 °
